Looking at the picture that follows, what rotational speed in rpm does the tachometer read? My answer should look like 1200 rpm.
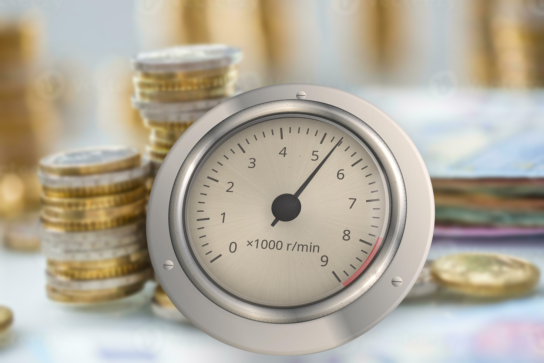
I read 5400 rpm
